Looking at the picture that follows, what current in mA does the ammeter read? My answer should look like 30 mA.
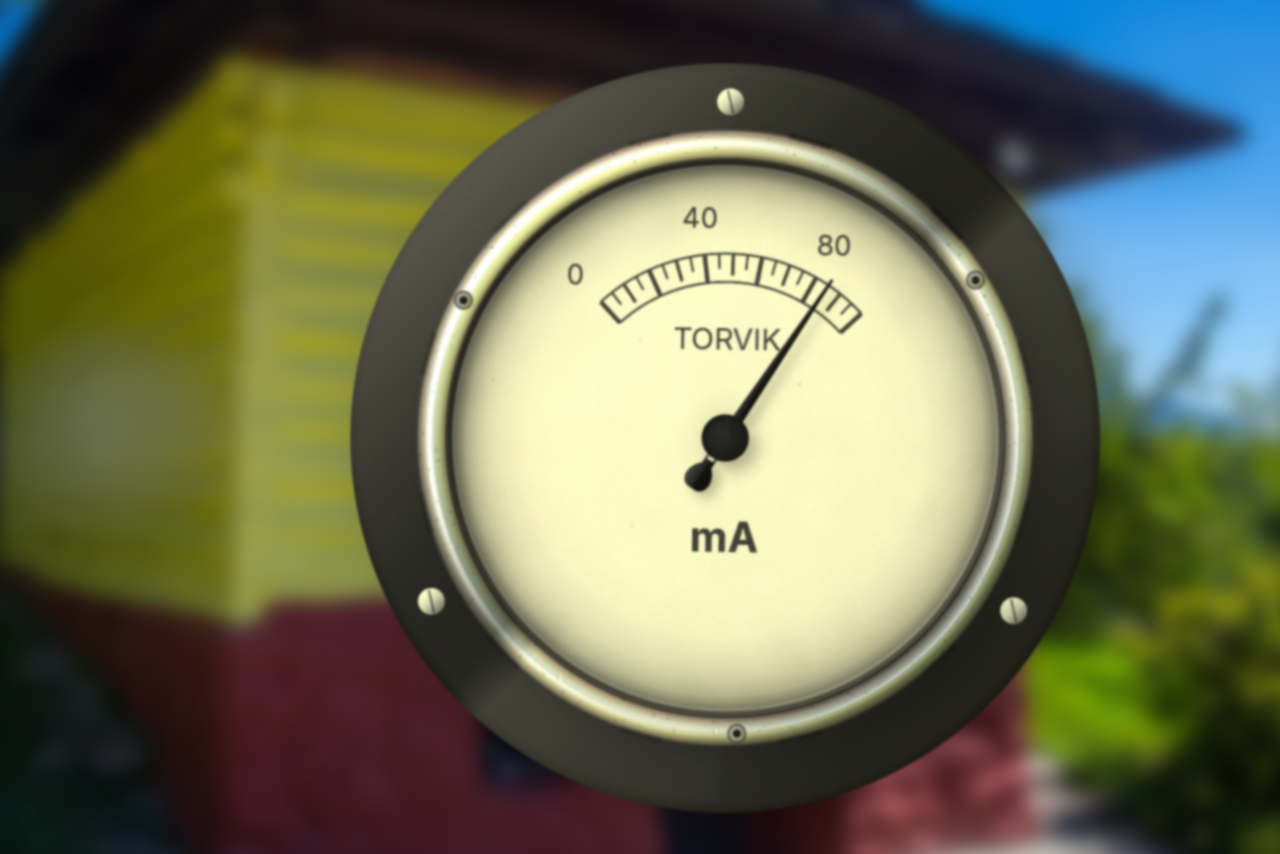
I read 85 mA
